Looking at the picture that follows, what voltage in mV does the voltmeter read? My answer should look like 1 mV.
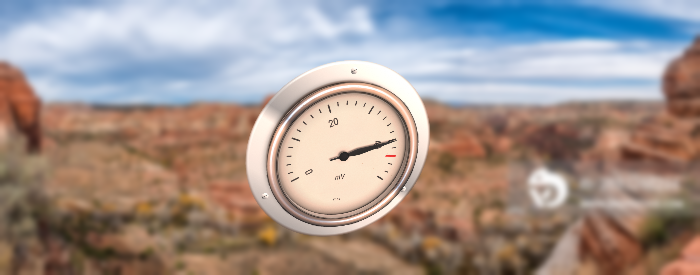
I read 40 mV
